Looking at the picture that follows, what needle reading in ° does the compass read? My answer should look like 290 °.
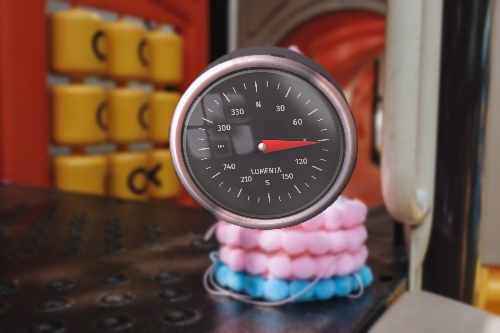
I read 90 °
